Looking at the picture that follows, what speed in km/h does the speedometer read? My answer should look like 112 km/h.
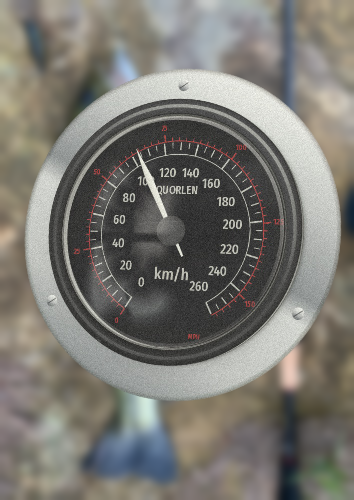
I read 105 km/h
